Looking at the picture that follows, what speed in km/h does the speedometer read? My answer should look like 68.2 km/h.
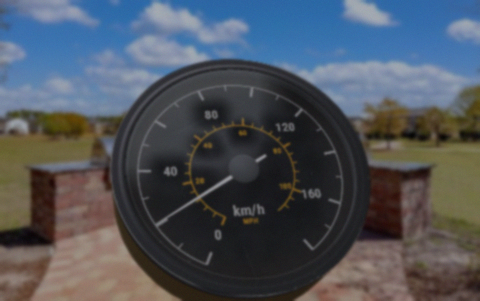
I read 20 km/h
